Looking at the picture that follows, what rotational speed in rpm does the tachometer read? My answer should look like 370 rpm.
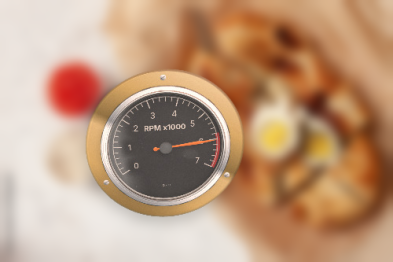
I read 6000 rpm
